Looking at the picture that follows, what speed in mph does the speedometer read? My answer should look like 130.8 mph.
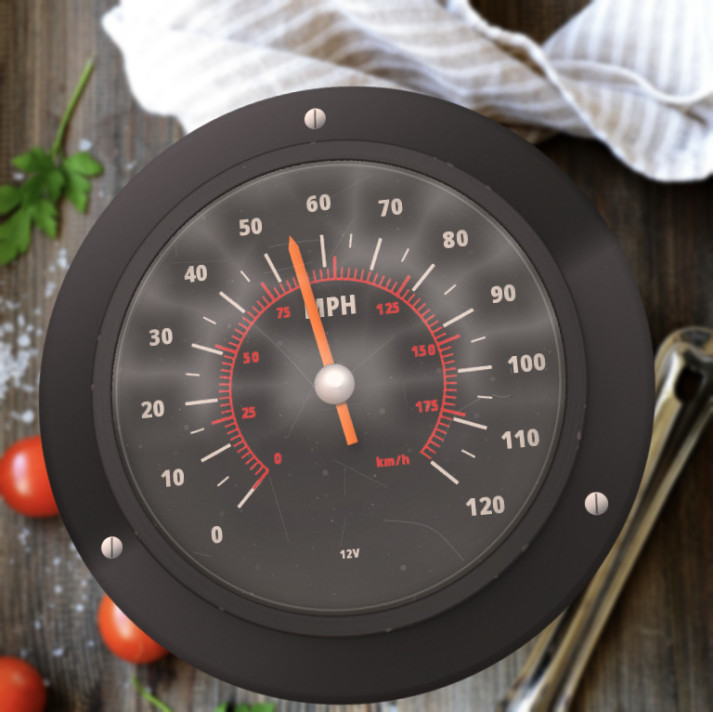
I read 55 mph
